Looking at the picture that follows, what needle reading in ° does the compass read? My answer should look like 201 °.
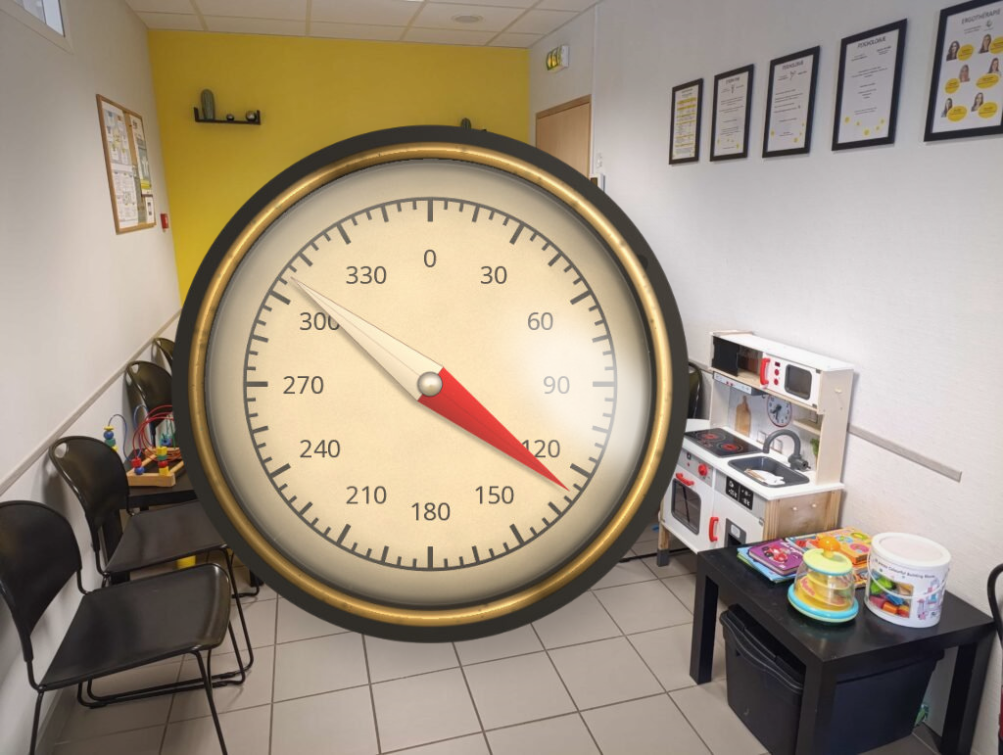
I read 127.5 °
